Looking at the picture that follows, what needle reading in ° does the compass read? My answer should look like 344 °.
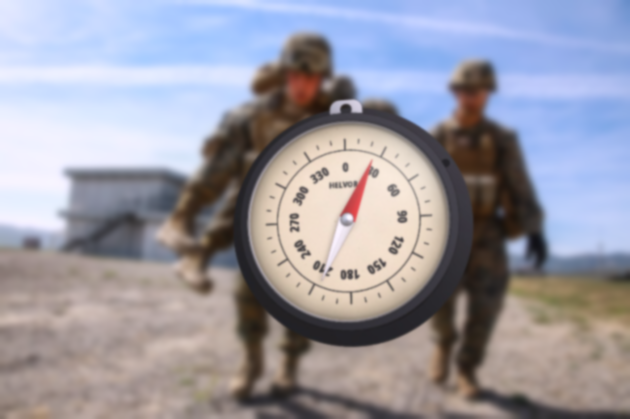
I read 25 °
